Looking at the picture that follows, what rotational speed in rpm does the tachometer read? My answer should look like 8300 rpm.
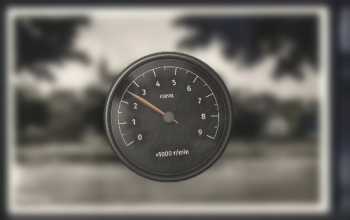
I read 2500 rpm
